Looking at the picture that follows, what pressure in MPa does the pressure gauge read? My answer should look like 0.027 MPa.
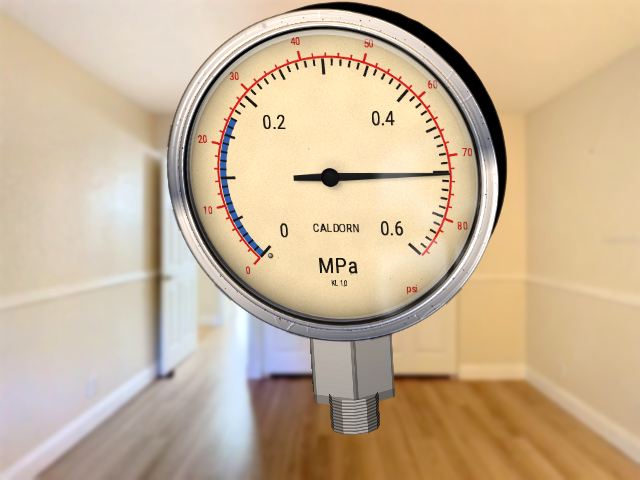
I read 0.5 MPa
